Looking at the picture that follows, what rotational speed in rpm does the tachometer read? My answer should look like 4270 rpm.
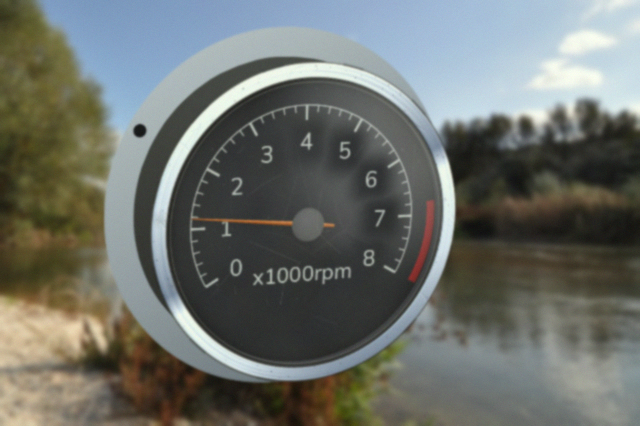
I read 1200 rpm
